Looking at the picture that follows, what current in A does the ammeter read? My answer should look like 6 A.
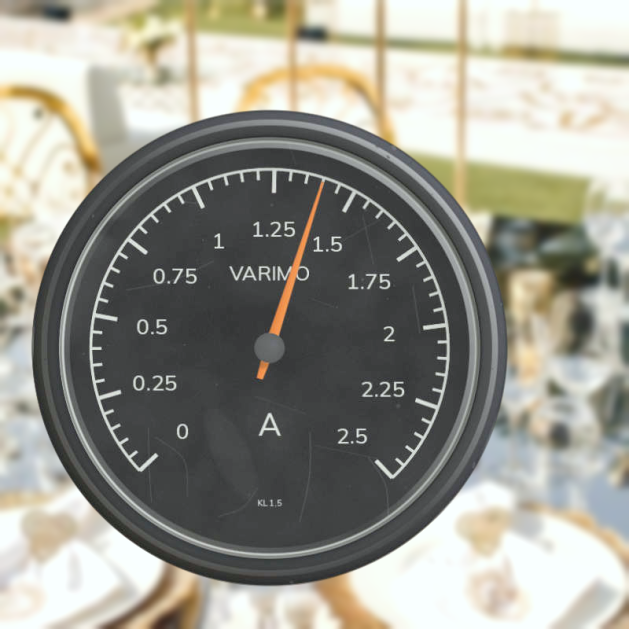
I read 1.4 A
